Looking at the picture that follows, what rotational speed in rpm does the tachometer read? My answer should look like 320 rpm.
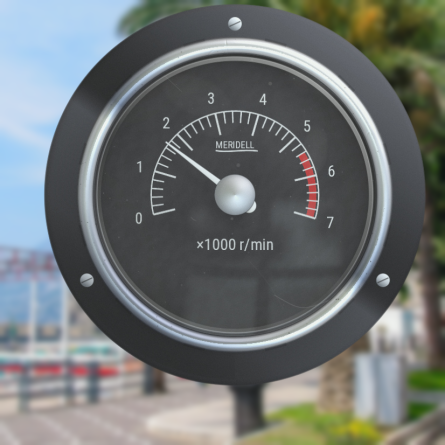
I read 1700 rpm
